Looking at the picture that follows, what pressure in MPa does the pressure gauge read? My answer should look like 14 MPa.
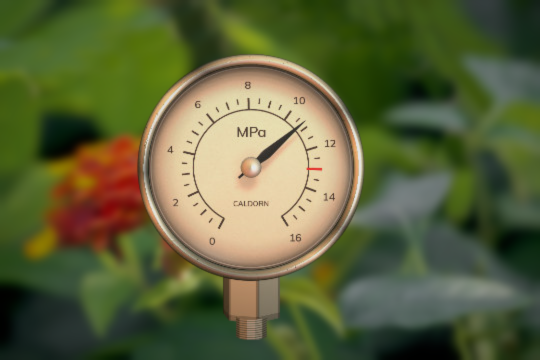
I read 10.75 MPa
